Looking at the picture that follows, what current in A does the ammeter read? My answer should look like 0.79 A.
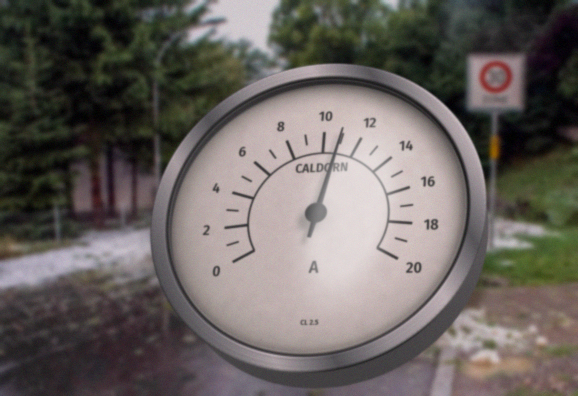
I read 11 A
